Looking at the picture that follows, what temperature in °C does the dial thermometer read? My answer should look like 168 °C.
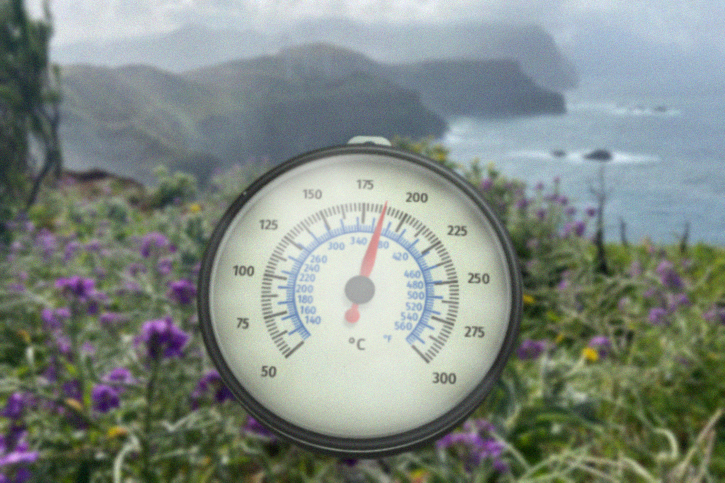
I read 187.5 °C
